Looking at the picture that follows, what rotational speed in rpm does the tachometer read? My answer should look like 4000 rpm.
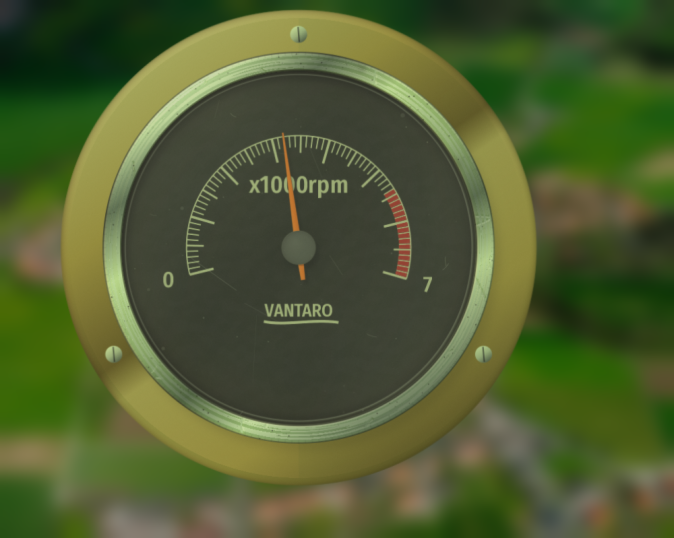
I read 3200 rpm
